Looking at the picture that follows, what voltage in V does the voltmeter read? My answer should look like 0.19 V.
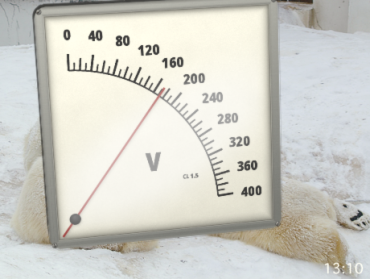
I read 170 V
